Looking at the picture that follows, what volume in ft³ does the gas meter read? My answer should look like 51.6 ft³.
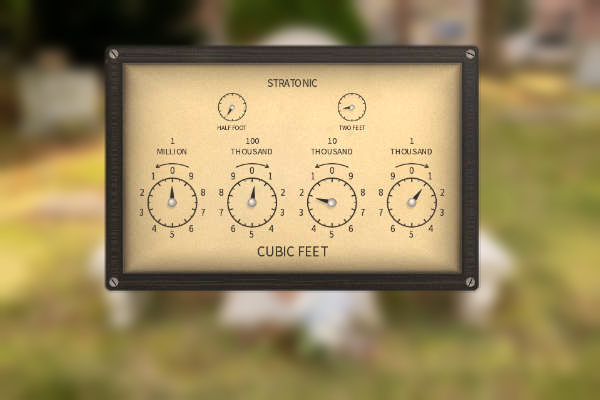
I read 2100 ft³
